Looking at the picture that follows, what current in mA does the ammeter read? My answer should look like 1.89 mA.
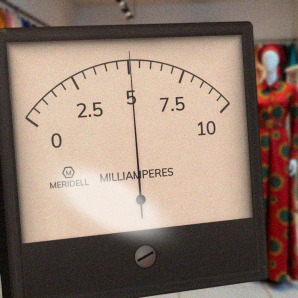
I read 5 mA
